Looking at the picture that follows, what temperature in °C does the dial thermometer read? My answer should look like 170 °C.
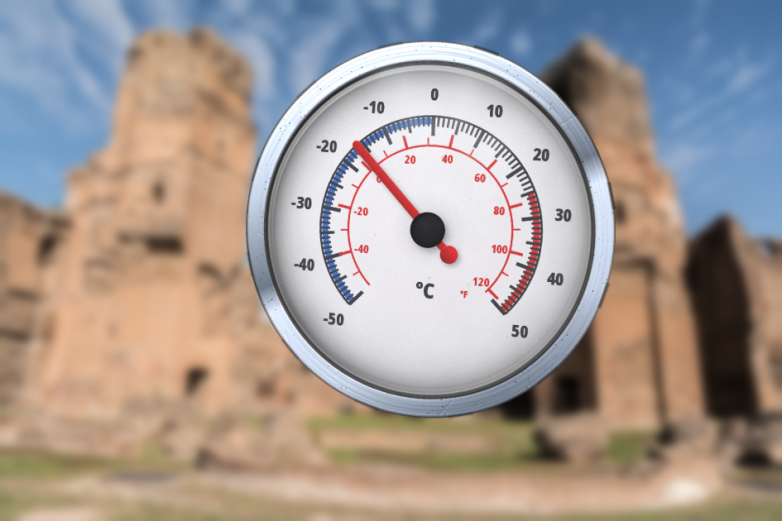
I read -16 °C
